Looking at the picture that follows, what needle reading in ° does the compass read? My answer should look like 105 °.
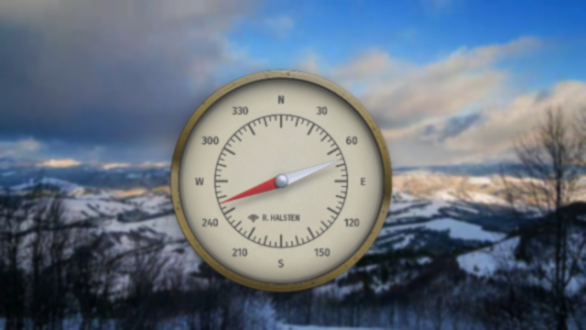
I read 250 °
